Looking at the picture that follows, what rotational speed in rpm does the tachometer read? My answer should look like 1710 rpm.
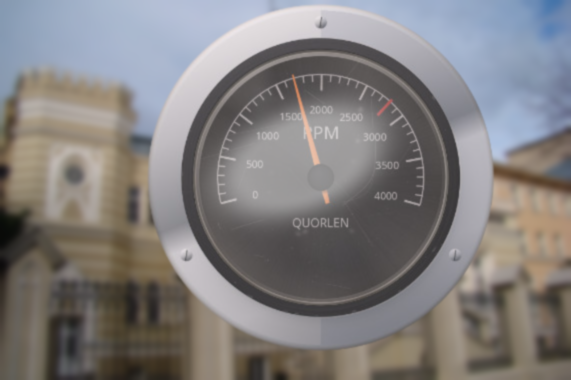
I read 1700 rpm
